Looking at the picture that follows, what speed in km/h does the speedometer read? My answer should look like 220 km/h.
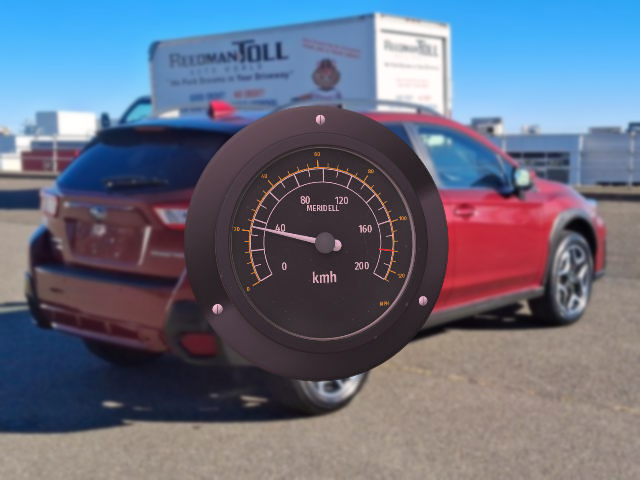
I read 35 km/h
